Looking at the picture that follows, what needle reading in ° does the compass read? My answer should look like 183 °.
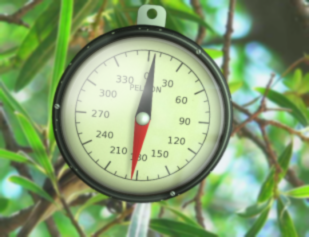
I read 185 °
